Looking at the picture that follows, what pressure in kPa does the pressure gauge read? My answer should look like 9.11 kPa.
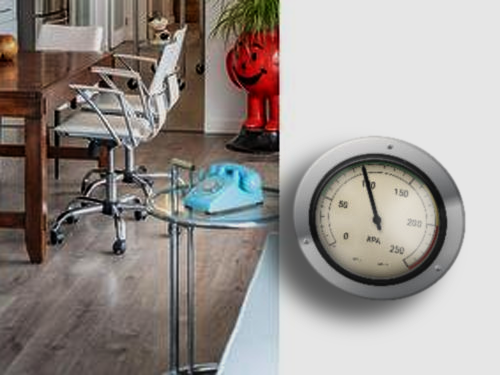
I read 100 kPa
